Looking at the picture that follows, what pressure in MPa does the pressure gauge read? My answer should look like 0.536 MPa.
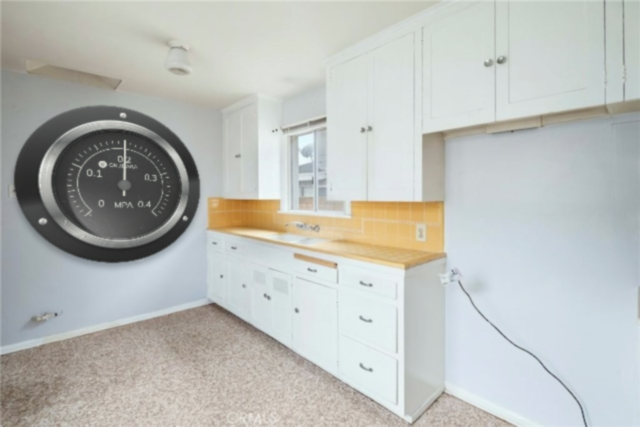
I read 0.2 MPa
